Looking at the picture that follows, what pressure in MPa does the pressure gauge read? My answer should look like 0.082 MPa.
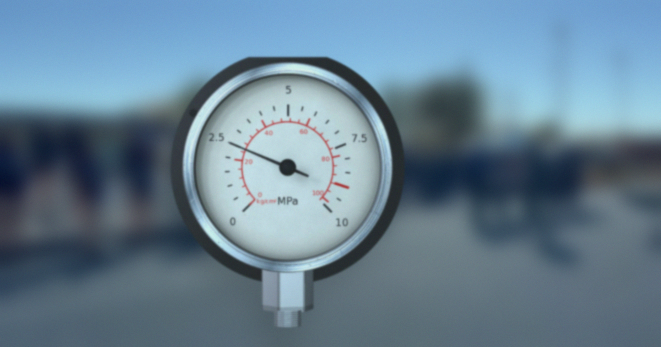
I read 2.5 MPa
